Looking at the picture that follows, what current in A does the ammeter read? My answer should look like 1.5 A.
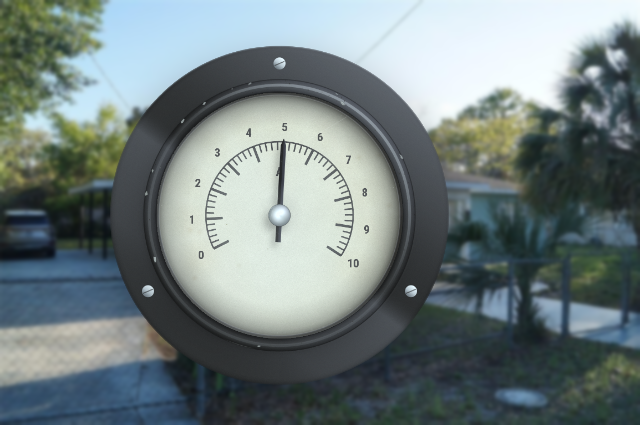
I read 5 A
